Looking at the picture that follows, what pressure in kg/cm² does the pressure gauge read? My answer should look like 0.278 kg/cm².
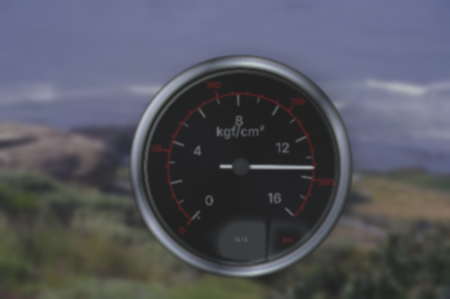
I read 13.5 kg/cm²
